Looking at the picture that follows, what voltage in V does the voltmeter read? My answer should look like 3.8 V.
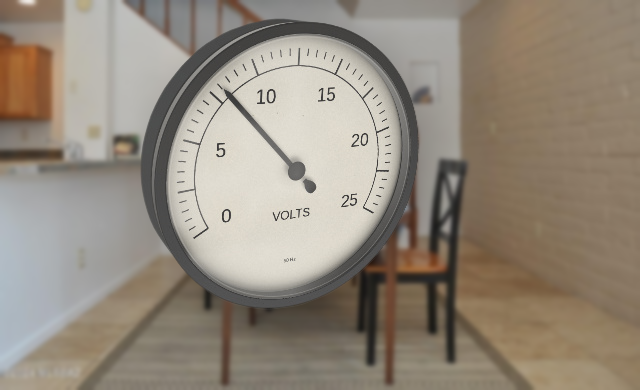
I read 8 V
